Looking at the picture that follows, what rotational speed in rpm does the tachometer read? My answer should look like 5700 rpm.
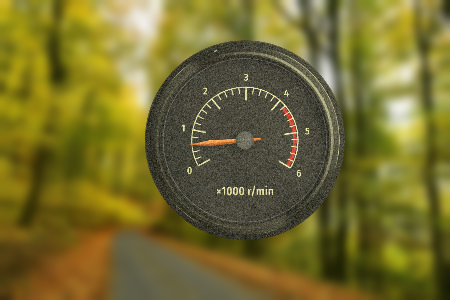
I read 600 rpm
